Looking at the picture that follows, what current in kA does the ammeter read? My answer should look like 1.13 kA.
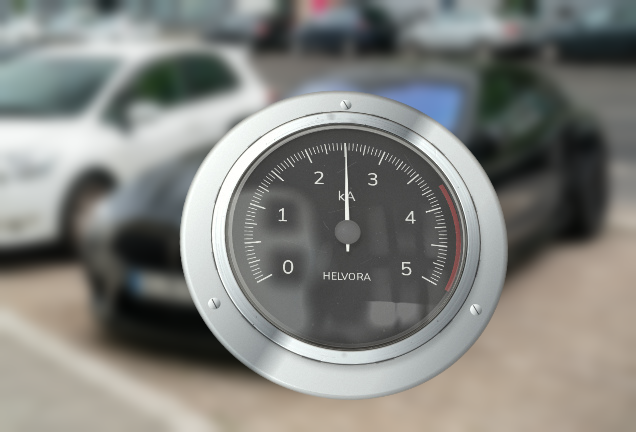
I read 2.5 kA
